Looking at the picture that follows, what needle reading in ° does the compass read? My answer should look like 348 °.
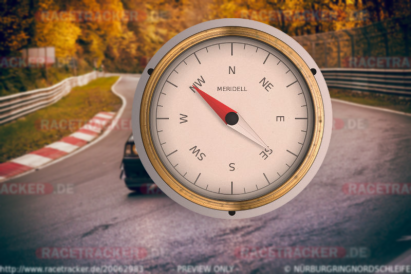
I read 310 °
